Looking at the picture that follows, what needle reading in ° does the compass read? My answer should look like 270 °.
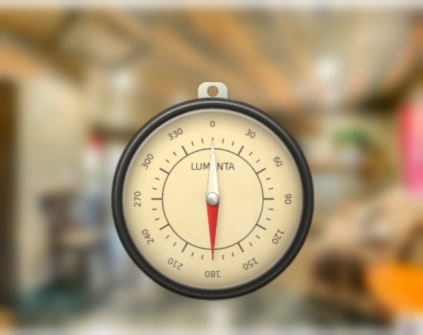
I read 180 °
